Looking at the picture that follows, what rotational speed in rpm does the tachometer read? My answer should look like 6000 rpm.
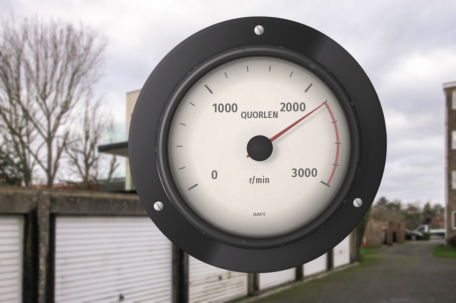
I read 2200 rpm
